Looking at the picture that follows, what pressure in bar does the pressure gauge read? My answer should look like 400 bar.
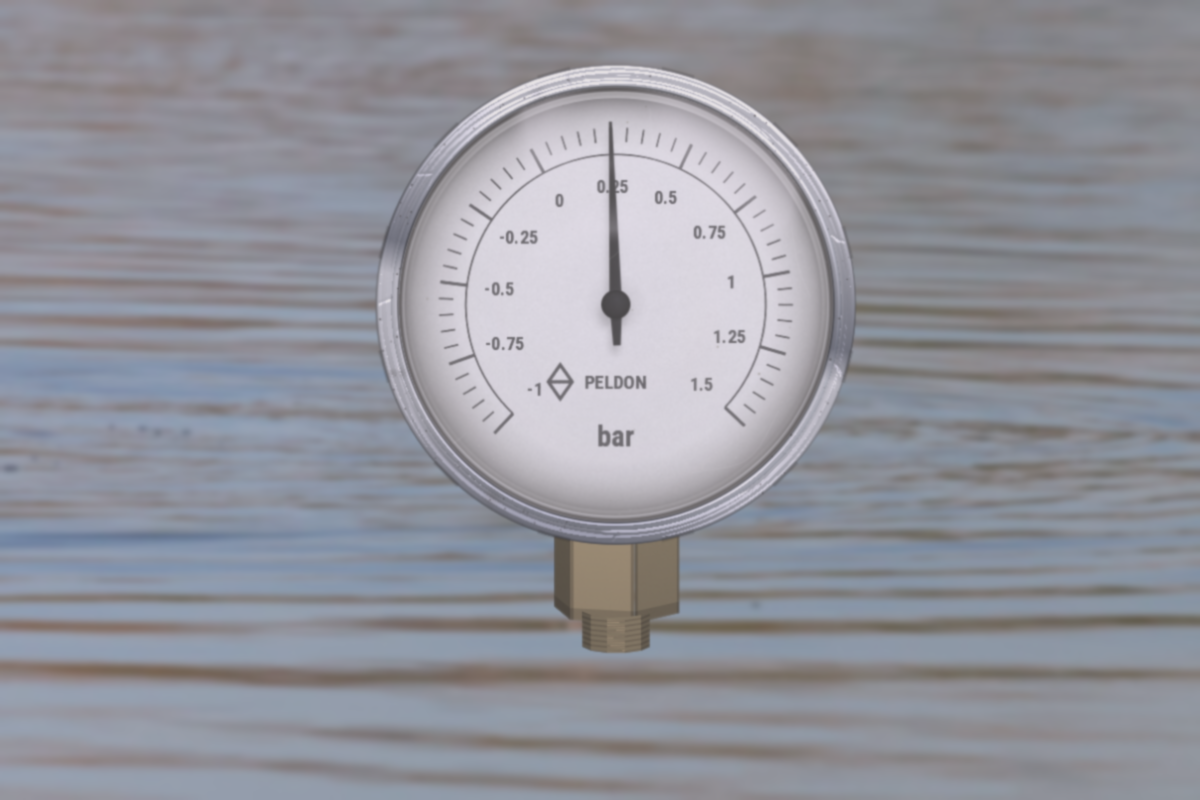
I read 0.25 bar
